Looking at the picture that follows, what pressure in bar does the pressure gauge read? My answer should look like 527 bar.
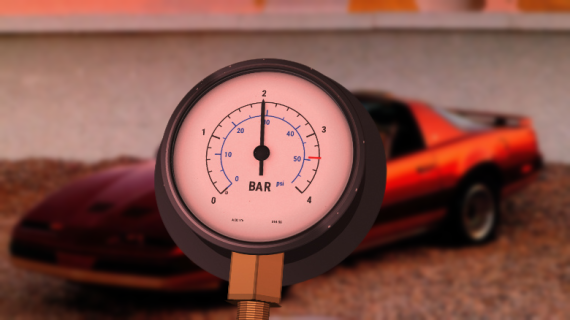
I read 2 bar
